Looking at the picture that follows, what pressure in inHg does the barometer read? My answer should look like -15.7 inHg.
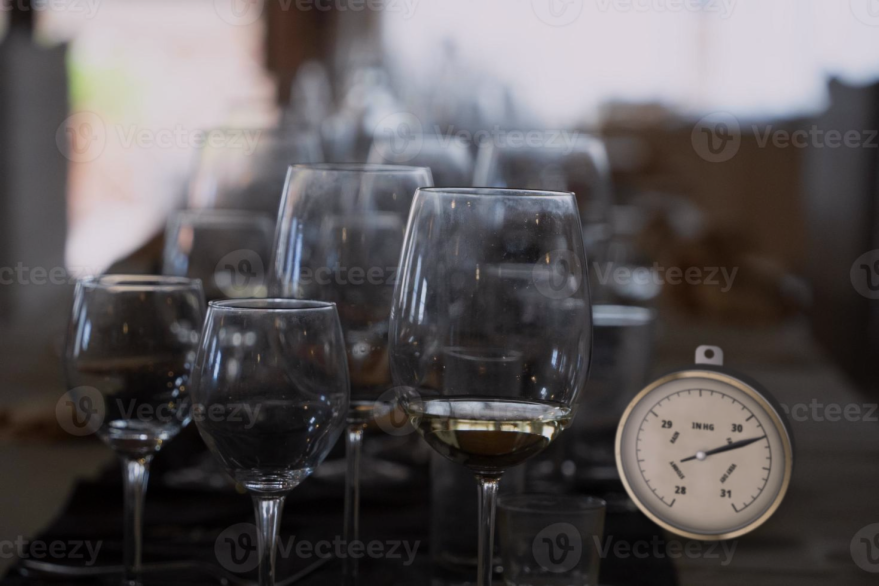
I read 30.2 inHg
